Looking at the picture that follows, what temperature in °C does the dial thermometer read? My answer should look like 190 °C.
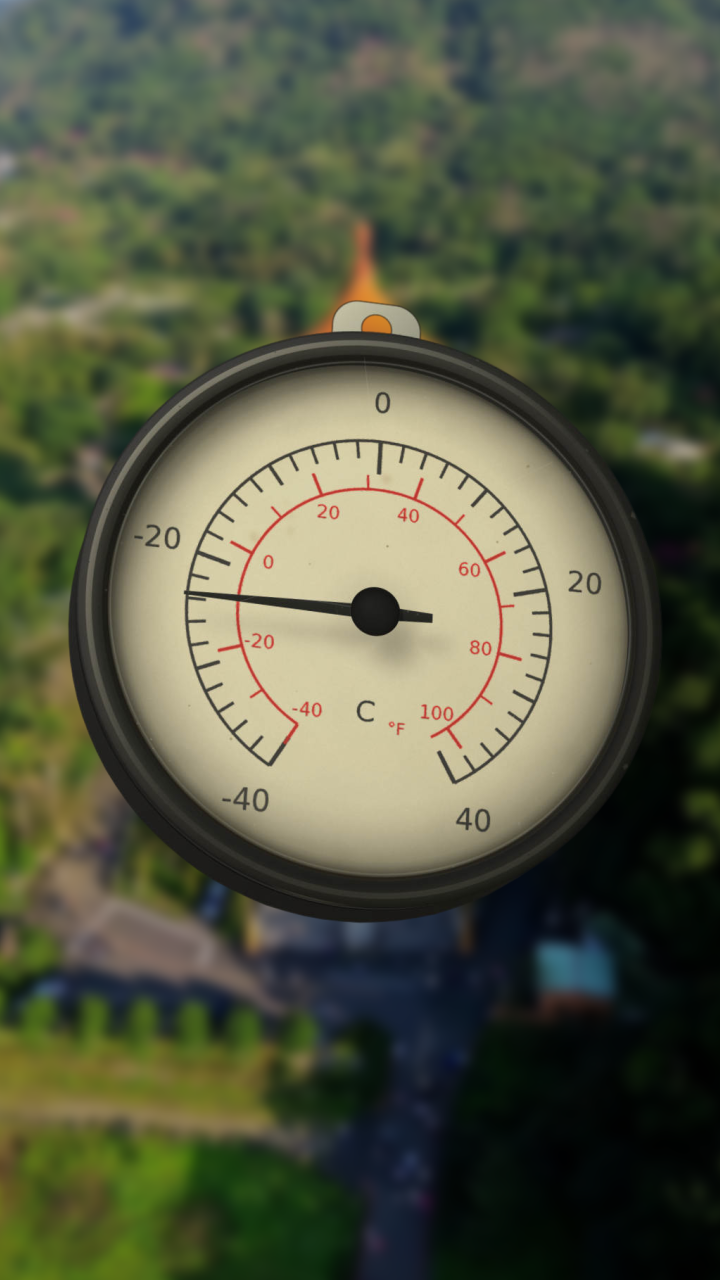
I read -24 °C
